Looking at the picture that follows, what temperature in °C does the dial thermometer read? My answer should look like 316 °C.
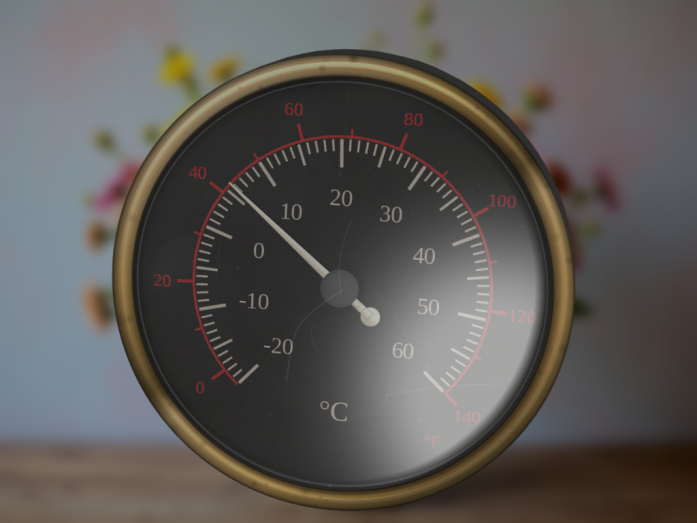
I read 6 °C
